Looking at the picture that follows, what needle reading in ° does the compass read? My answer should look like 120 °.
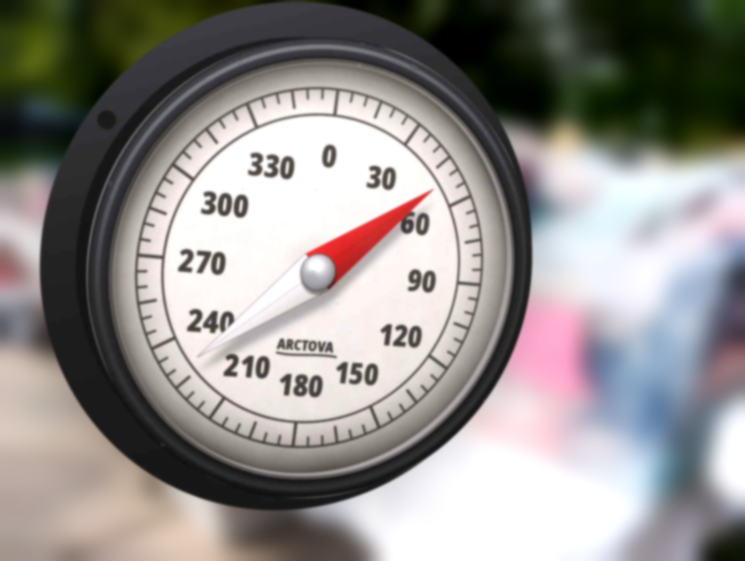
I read 50 °
